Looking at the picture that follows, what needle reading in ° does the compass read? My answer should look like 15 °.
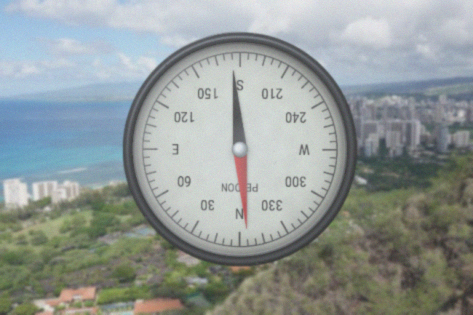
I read 355 °
